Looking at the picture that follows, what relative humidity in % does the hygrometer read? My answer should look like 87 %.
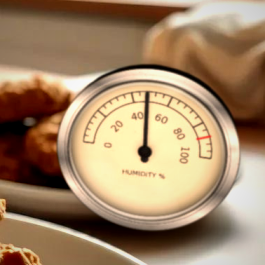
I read 48 %
